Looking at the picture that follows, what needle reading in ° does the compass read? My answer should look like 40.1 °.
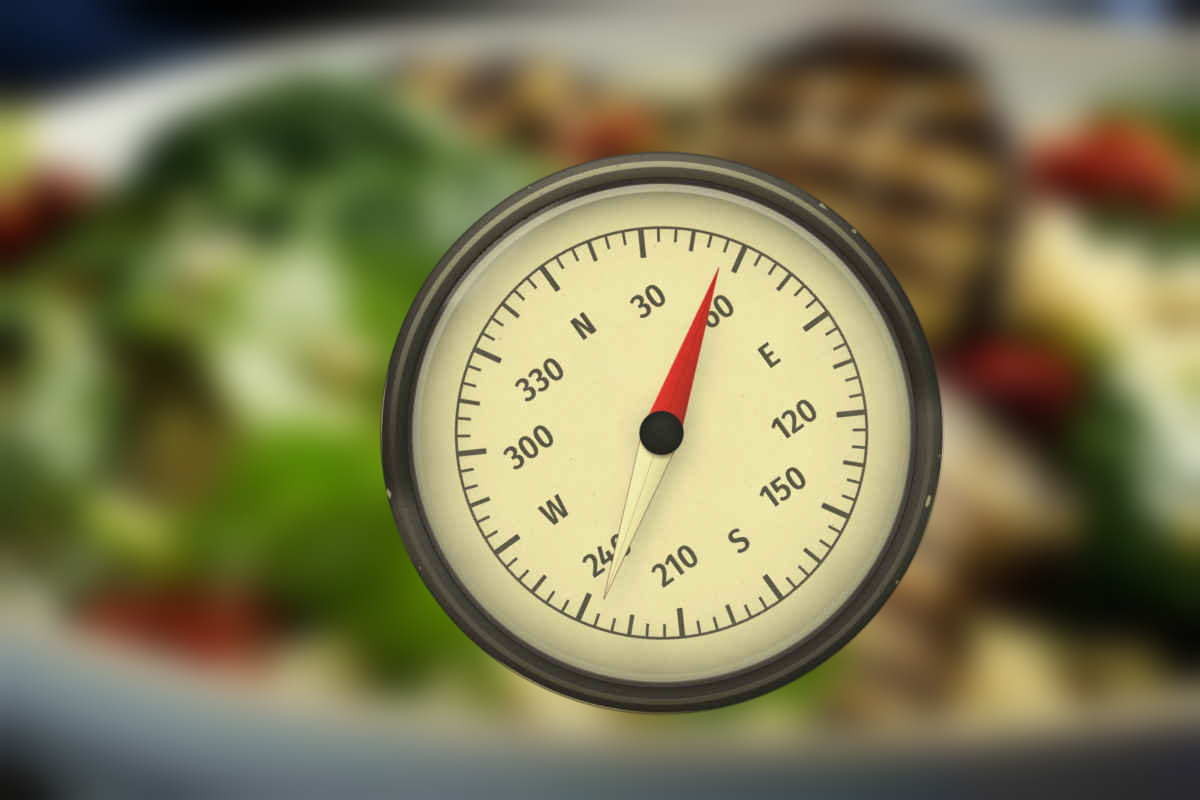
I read 55 °
